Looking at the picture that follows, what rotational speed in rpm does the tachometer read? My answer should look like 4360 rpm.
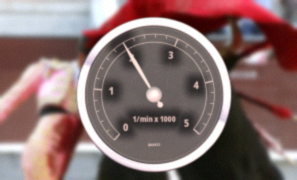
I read 2000 rpm
